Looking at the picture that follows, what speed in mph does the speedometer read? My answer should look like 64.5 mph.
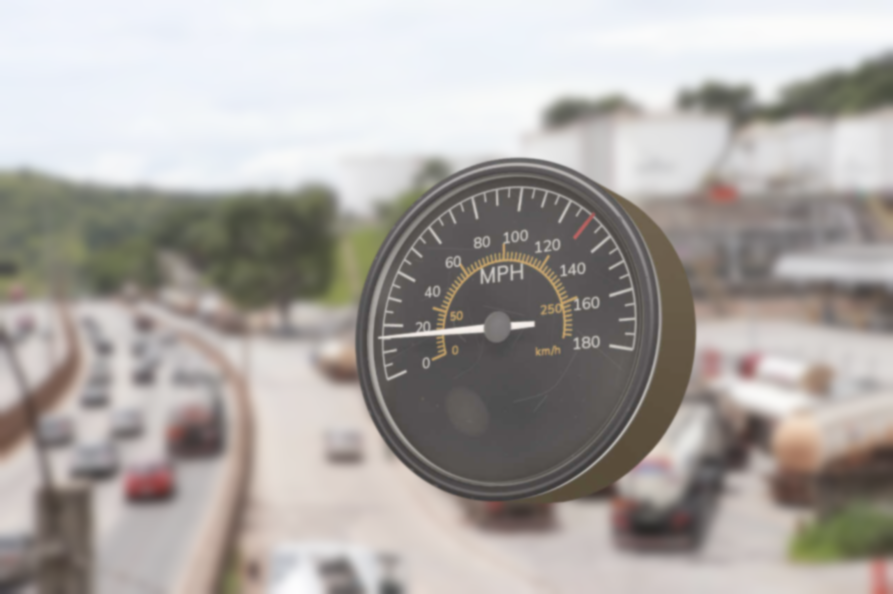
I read 15 mph
